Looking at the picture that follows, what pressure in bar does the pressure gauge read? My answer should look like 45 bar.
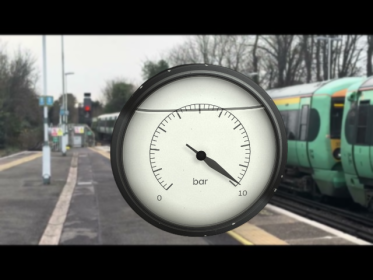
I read 9.8 bar
